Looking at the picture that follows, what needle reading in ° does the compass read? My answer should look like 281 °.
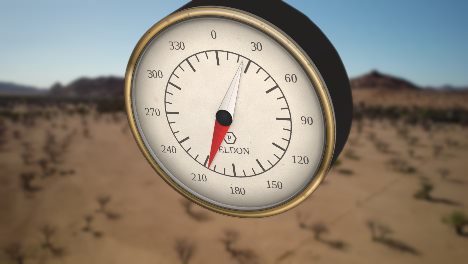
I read 205 °
